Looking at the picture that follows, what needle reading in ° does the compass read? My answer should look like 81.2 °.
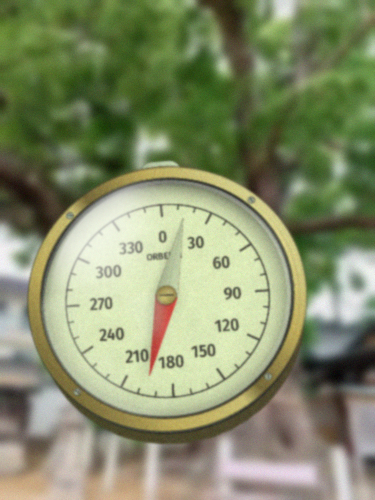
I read 195 °
